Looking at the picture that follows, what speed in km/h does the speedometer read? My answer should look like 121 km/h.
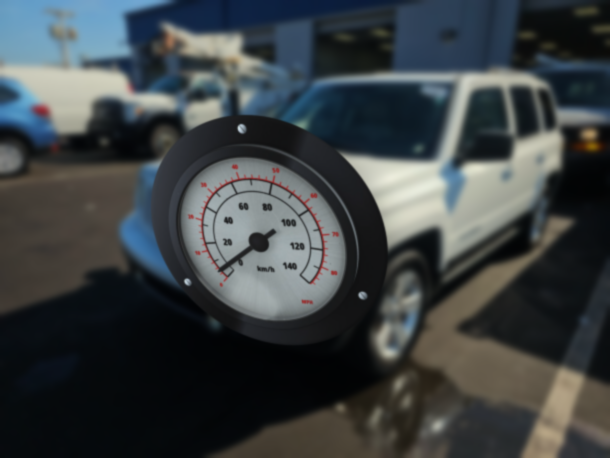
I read 5 km/h
